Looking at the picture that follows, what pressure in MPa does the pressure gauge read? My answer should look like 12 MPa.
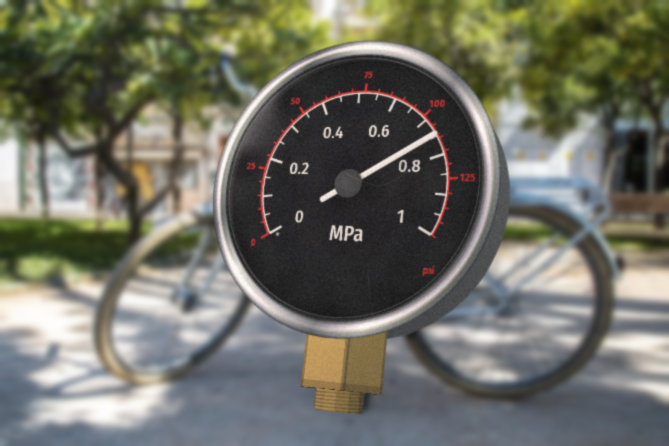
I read 0.75 MPa
